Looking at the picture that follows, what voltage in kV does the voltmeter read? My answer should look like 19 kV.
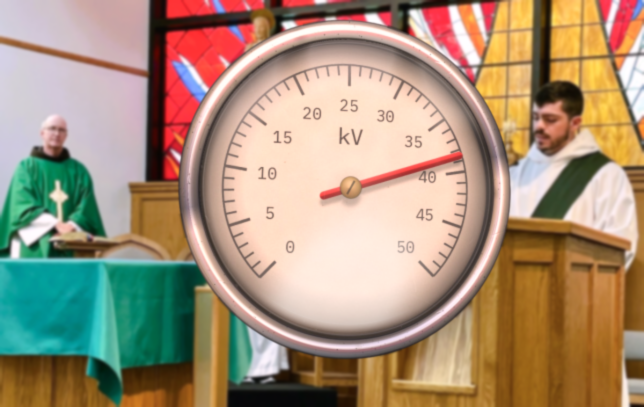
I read 38.5 kV
